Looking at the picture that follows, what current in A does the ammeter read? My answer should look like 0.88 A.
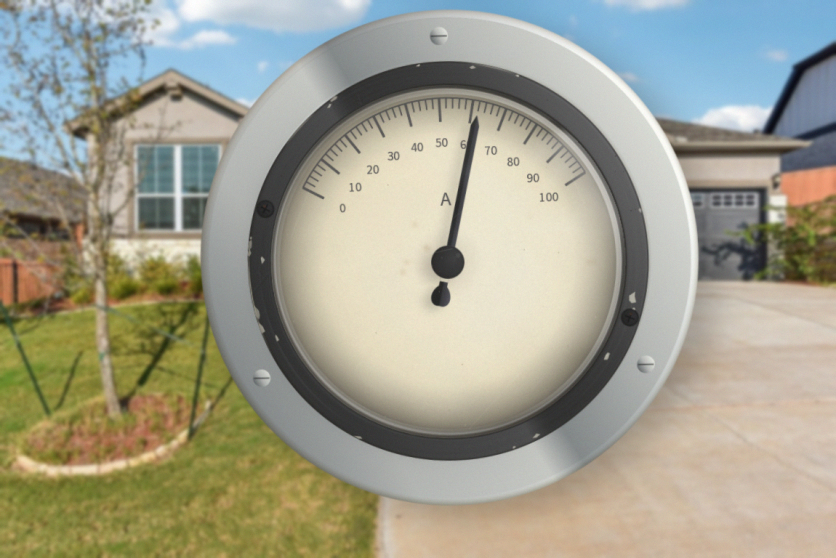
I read 62 A
